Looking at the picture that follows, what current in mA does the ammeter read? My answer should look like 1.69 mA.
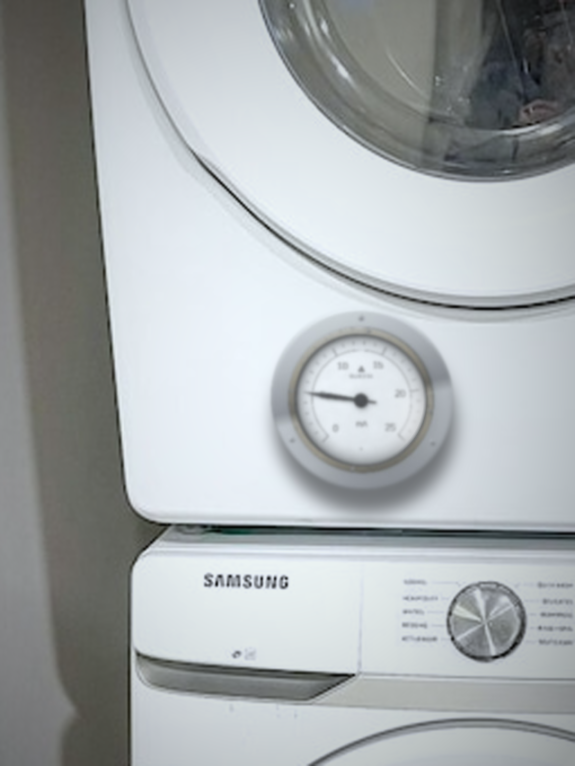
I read 5 mA
